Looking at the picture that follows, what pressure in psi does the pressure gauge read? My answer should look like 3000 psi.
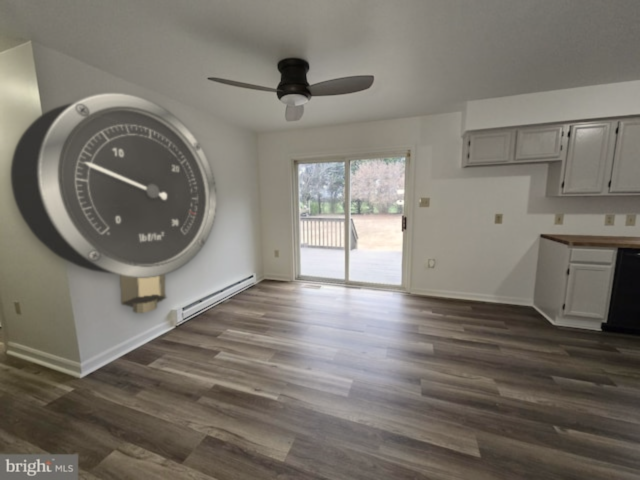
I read 6.5 psi
